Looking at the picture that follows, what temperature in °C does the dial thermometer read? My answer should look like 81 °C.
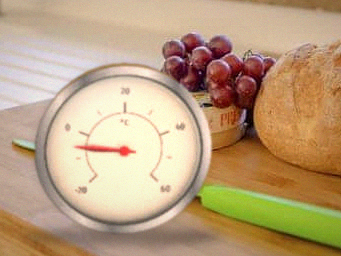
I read -5 °C
